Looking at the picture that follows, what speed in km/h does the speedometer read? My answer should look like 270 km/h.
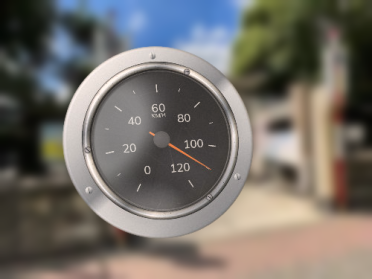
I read 110 km/h
